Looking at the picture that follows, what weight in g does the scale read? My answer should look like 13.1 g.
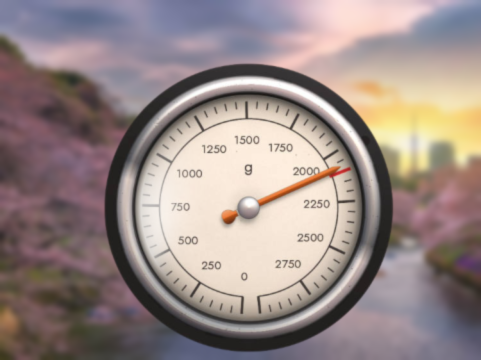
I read 2075 g
